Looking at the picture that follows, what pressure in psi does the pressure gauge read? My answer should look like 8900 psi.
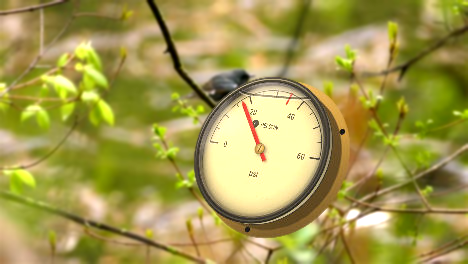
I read 17.5 psi
